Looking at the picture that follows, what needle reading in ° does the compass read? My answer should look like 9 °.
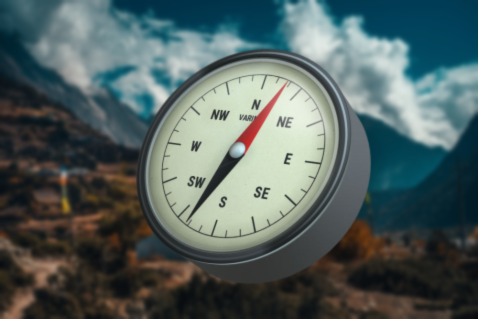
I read 20 °
